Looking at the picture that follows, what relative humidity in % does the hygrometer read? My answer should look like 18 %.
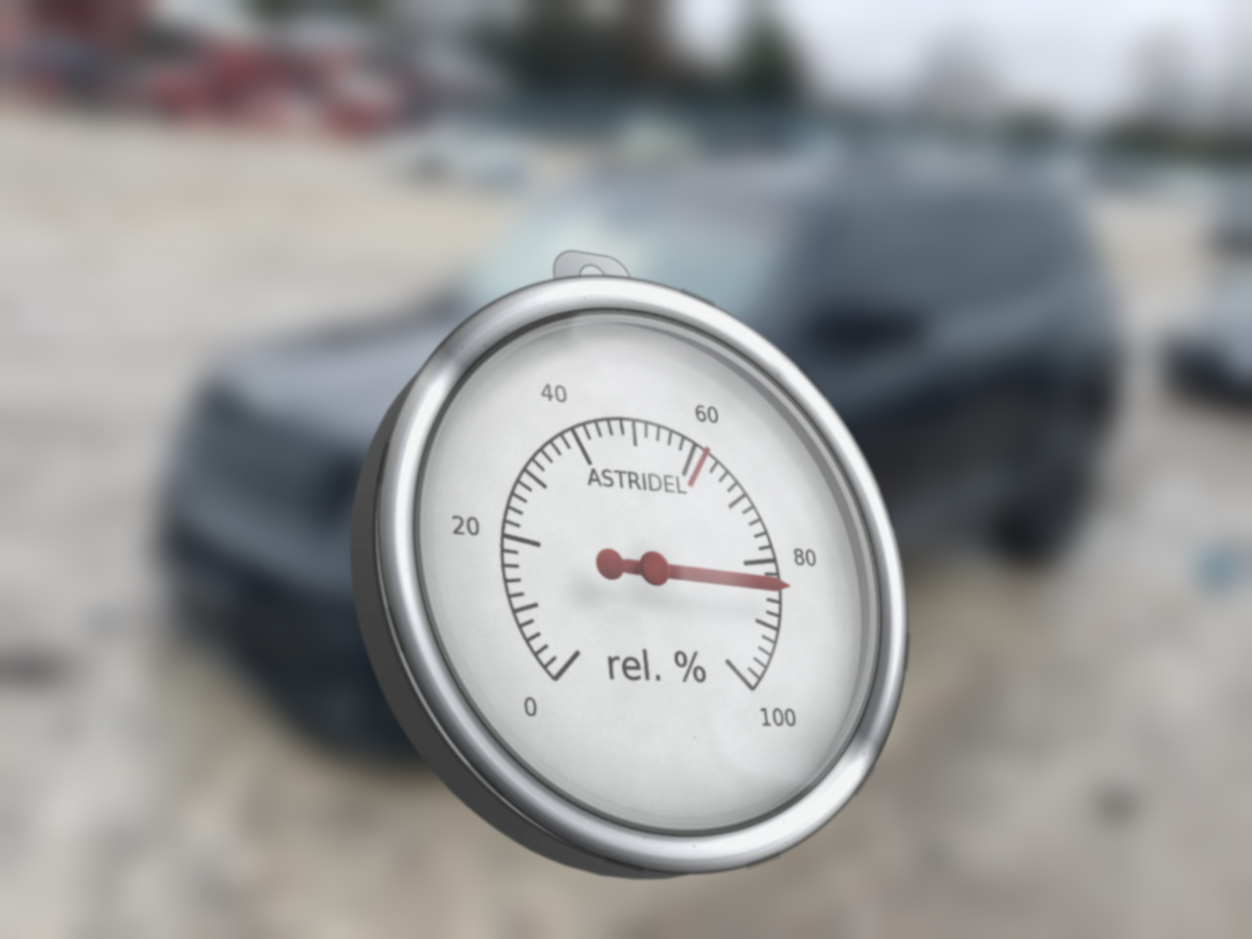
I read 84 %
